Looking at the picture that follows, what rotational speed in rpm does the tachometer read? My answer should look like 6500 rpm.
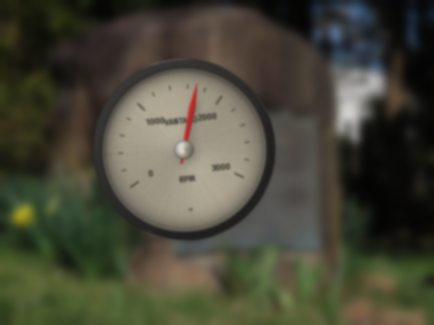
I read 1700 rpm
